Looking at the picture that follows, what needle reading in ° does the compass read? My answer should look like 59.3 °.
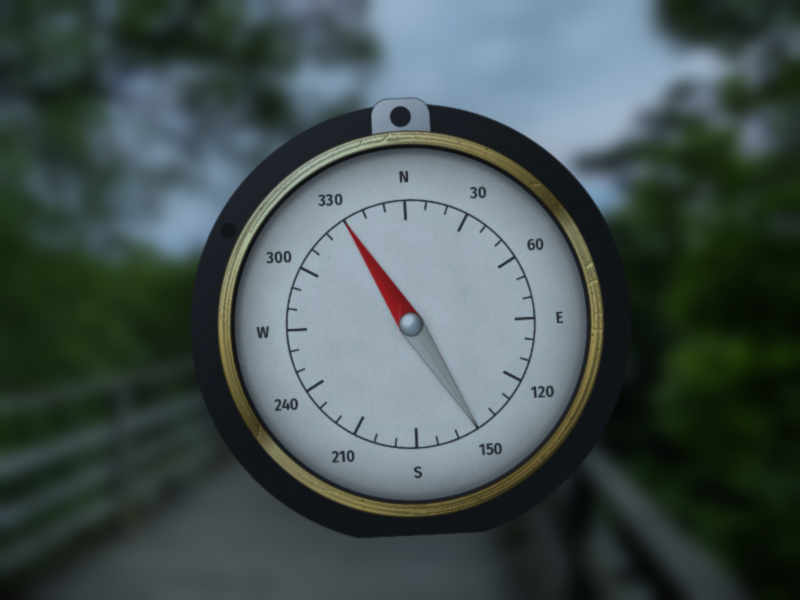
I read 330 °
